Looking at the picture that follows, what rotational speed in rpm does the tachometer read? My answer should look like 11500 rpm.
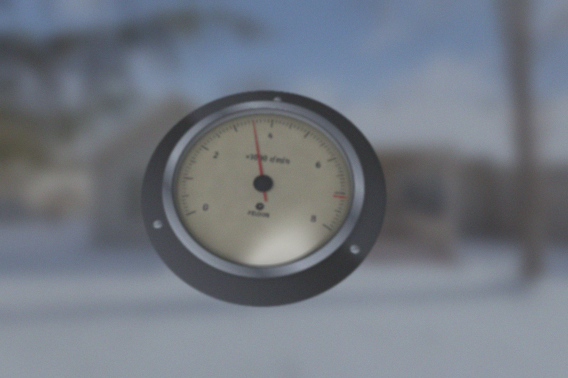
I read 3500 rpm
